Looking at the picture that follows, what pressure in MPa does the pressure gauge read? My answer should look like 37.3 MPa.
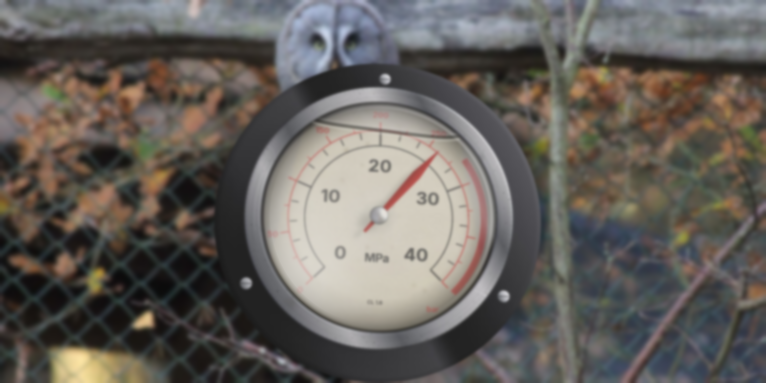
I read 26 MPa
